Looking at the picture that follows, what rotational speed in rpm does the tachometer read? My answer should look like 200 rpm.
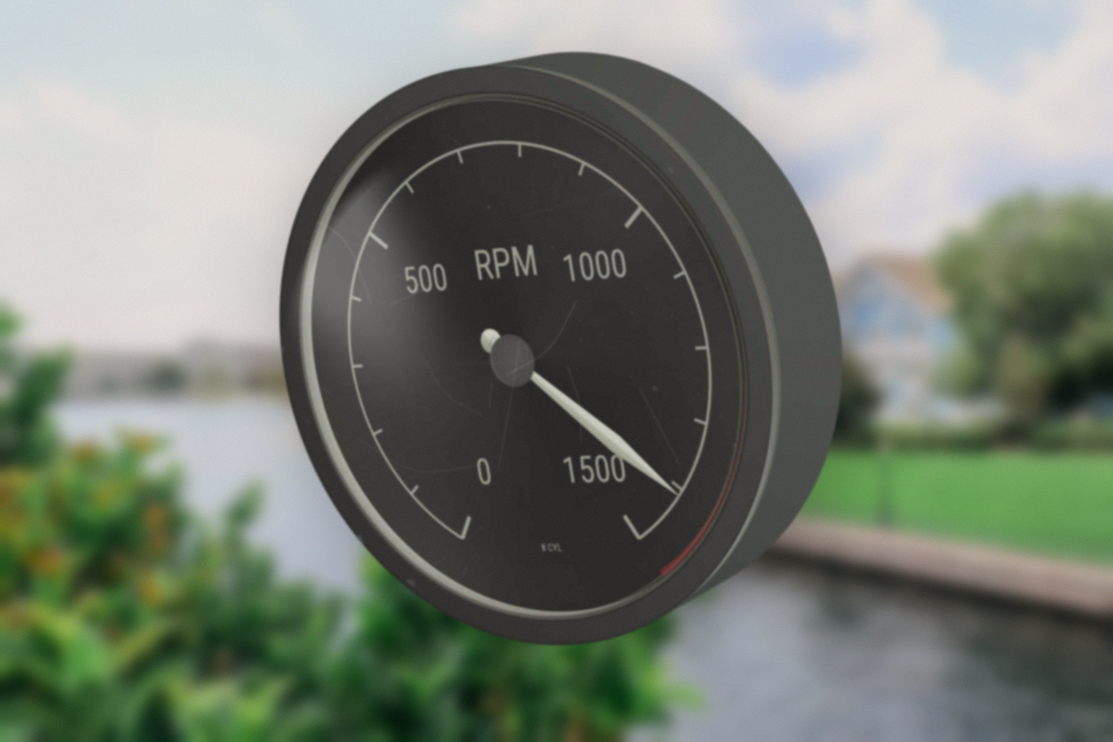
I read 1400 rpm
